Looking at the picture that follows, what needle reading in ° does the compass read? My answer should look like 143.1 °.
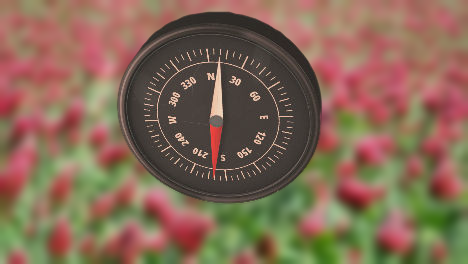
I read 190 °
